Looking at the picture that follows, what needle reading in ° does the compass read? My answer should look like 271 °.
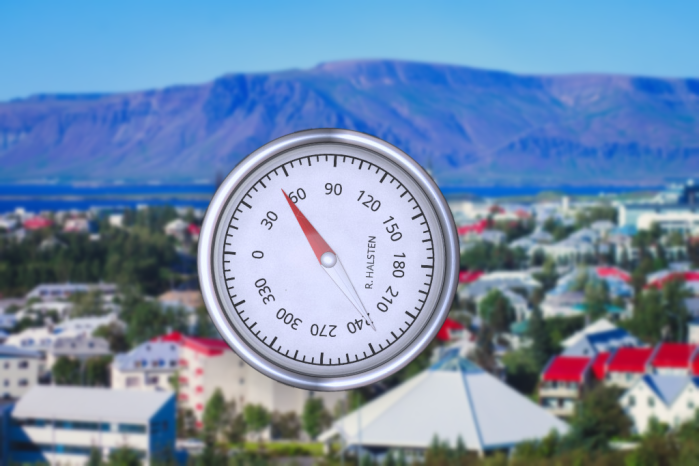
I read 52.5 °
